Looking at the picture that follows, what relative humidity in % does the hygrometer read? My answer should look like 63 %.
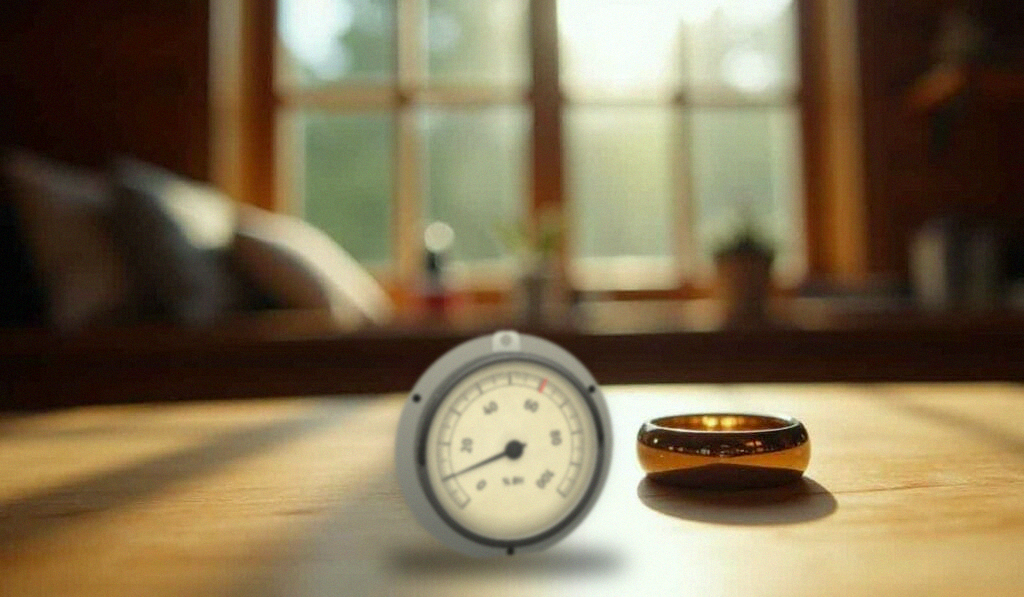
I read 10 %
